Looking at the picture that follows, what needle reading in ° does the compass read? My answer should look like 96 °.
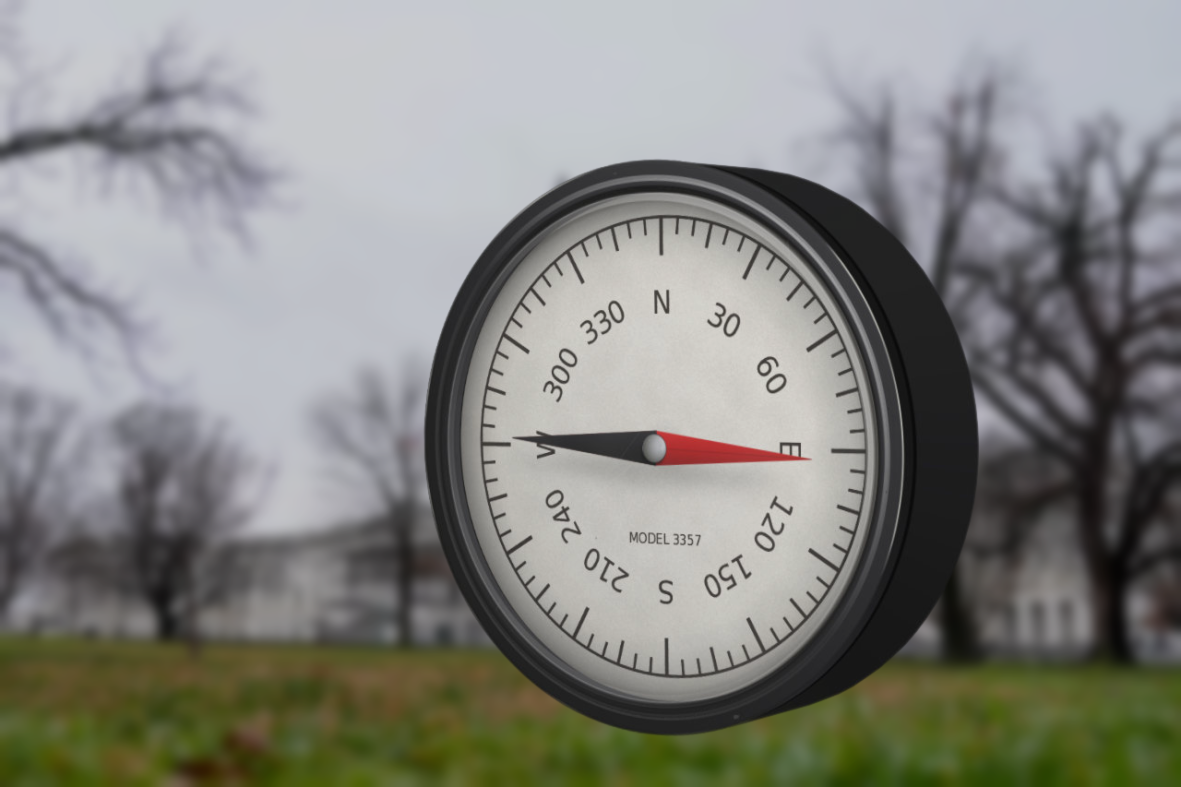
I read 92.5 °
